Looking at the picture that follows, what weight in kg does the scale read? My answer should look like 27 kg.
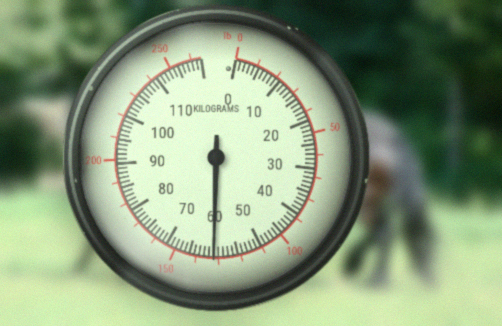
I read 60 kg
